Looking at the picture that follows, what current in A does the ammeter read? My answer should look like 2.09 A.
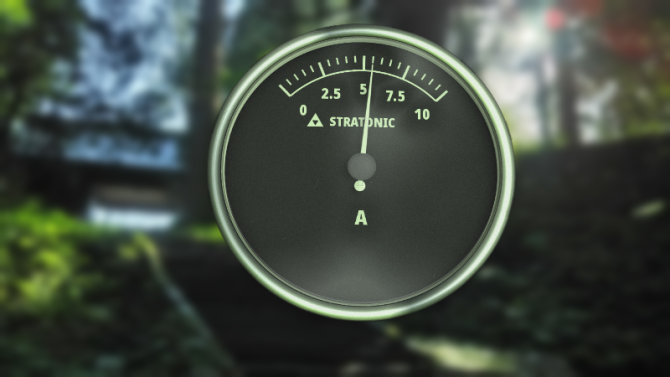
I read 5.5 A
